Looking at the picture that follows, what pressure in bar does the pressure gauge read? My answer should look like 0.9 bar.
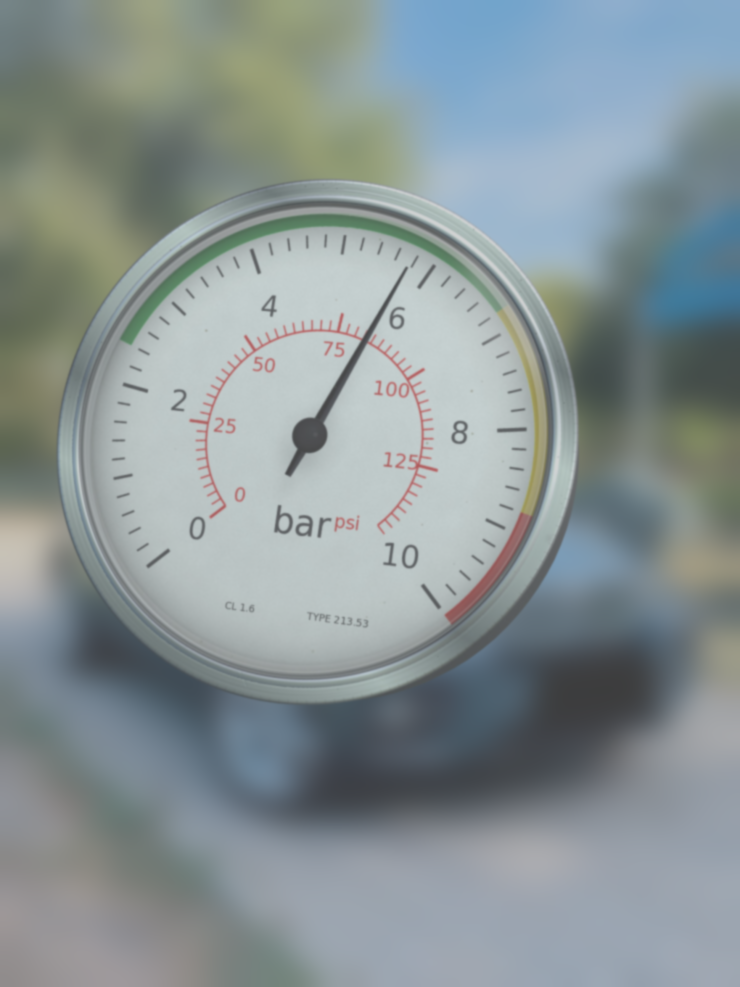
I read 5.8 bar
